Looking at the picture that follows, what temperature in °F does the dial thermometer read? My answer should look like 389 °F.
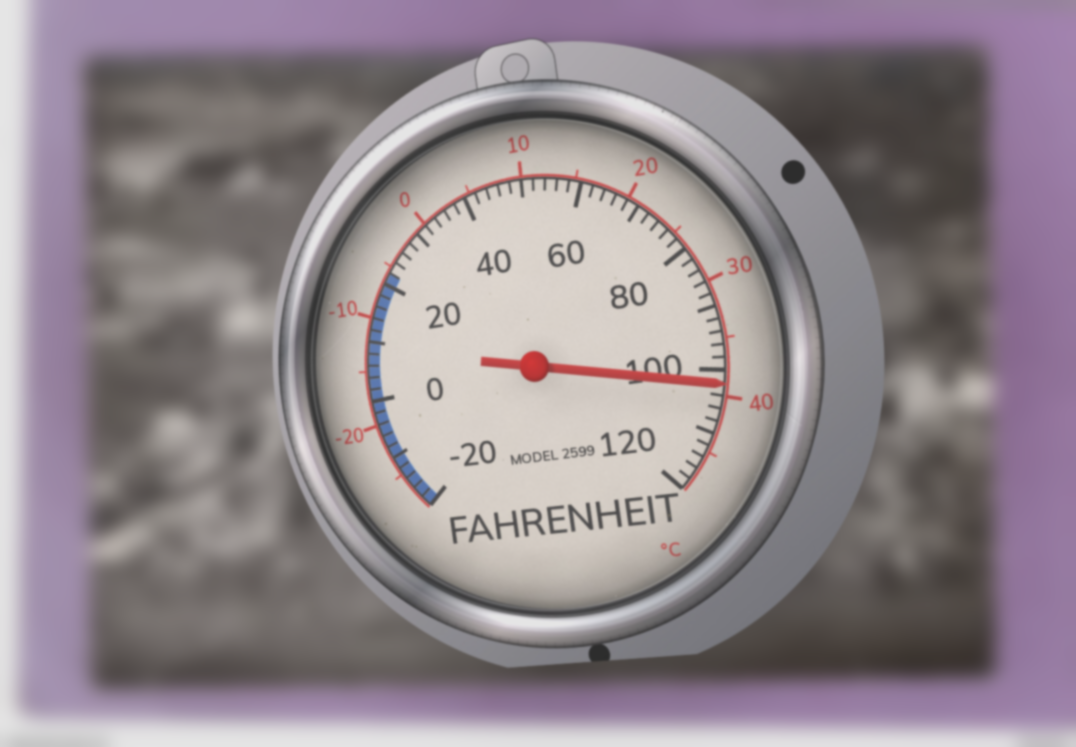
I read 102 °F
